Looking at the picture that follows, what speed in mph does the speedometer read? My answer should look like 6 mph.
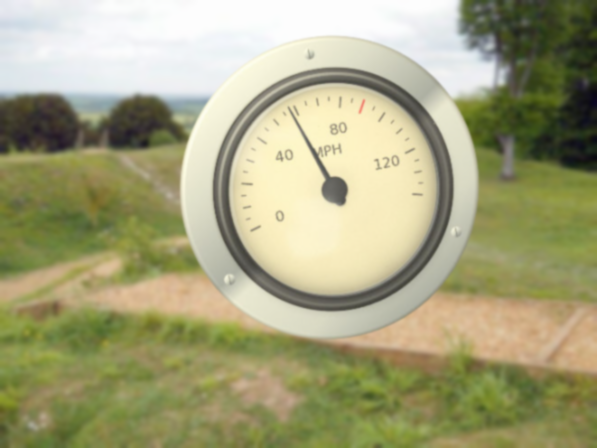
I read 57.5 mph
